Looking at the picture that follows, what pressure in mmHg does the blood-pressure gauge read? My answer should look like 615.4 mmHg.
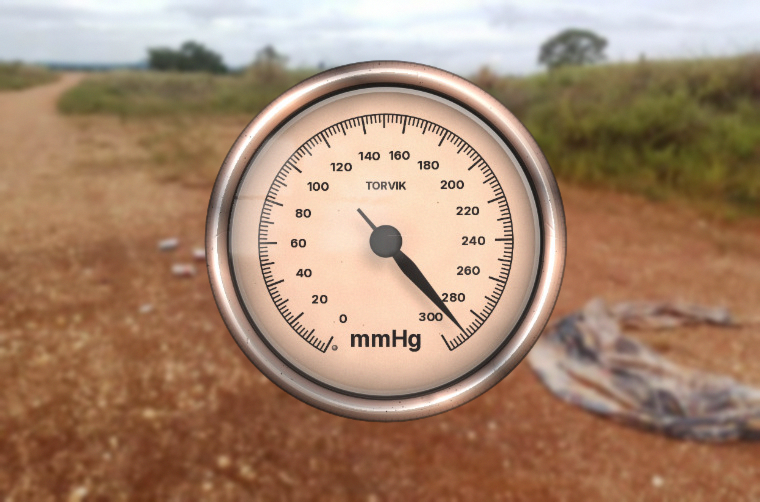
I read 290 mmHg
